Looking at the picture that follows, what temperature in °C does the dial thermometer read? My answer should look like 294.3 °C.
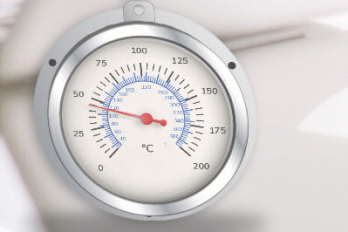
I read 45 °C
